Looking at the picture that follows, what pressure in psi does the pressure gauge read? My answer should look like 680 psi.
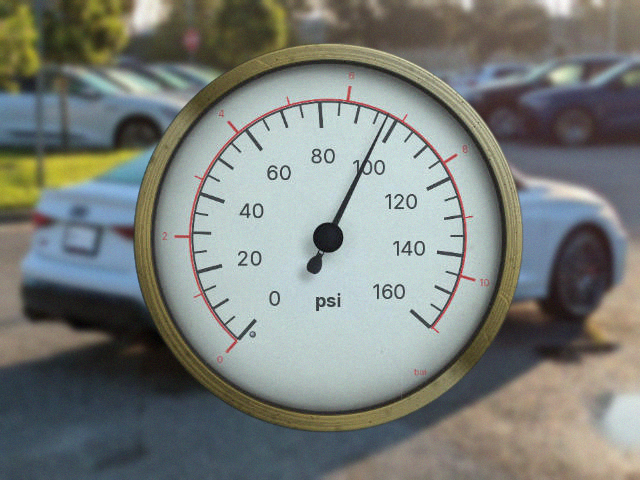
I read 97.5 psi
